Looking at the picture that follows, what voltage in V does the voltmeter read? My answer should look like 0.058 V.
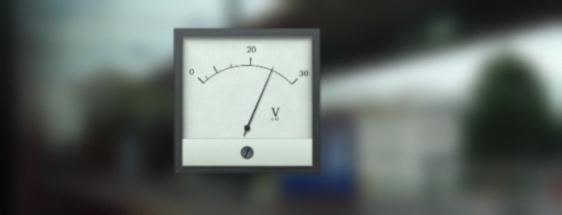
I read 25 V
